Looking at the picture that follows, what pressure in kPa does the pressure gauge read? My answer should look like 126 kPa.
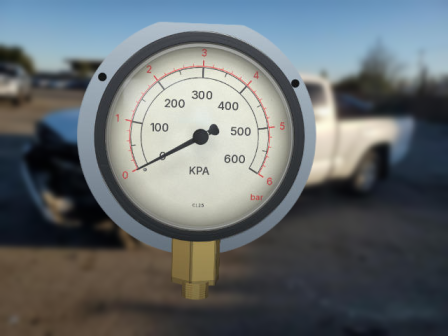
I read 0 kPa
